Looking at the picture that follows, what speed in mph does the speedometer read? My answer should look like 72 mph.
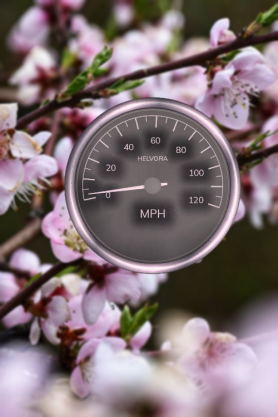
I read 2.5 mph
